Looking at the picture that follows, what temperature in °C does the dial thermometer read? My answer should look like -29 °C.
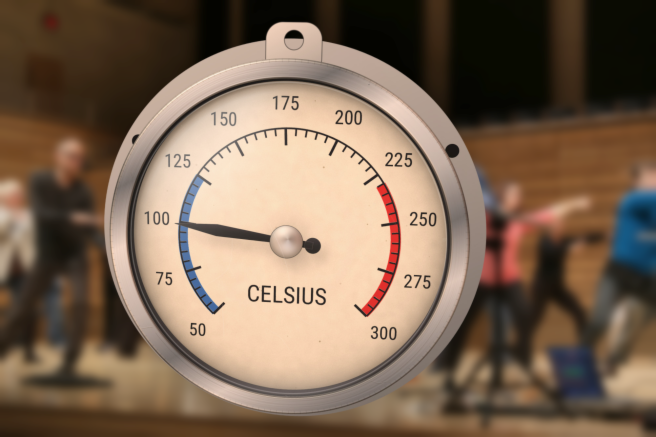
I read 100 °C
